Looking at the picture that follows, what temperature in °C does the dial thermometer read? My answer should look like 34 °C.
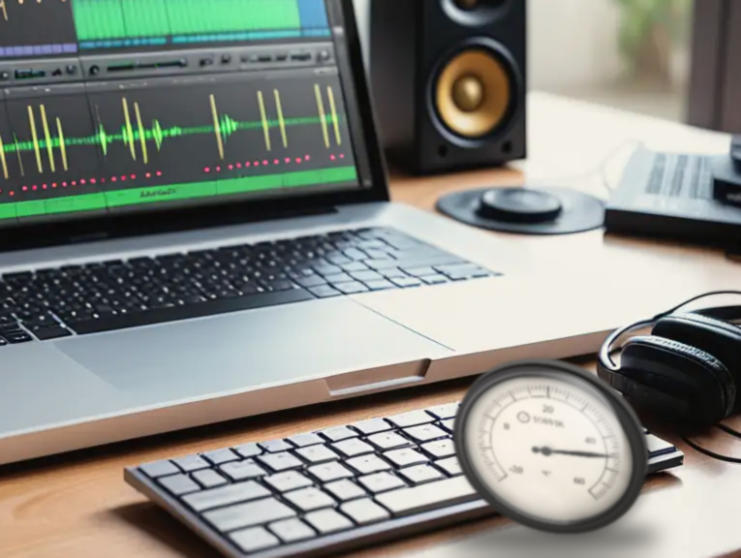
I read 45 °C
